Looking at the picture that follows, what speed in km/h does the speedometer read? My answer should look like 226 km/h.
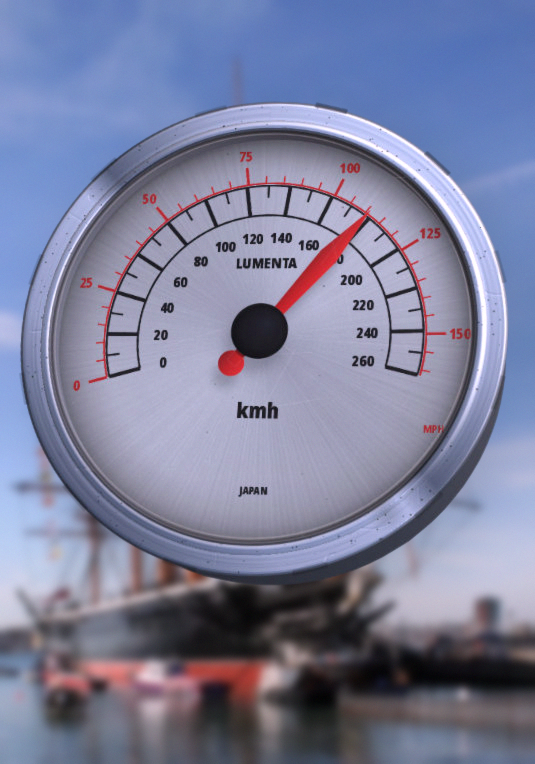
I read 180 km/h
